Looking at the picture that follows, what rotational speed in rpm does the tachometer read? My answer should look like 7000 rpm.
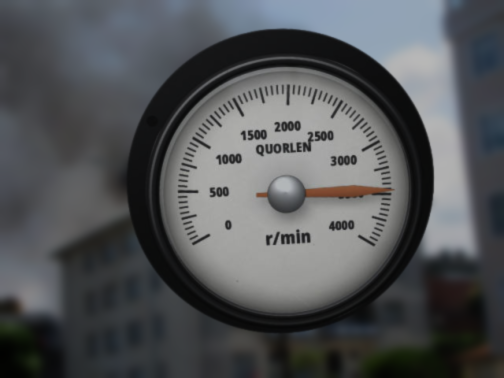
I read 3450 rpm
